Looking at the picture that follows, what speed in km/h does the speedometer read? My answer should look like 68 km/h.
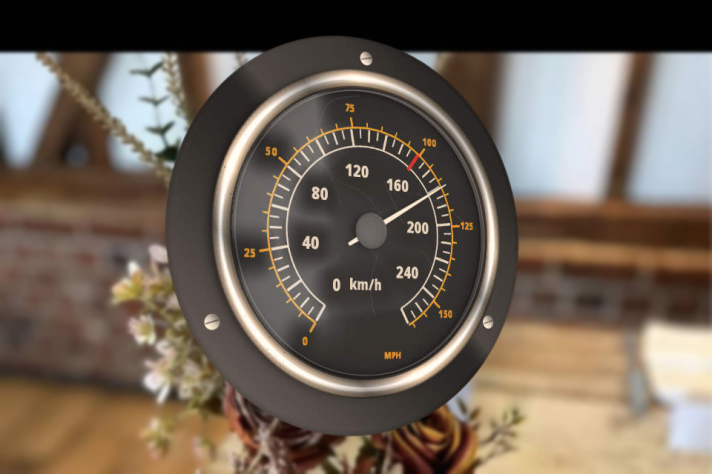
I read 180 km/h
